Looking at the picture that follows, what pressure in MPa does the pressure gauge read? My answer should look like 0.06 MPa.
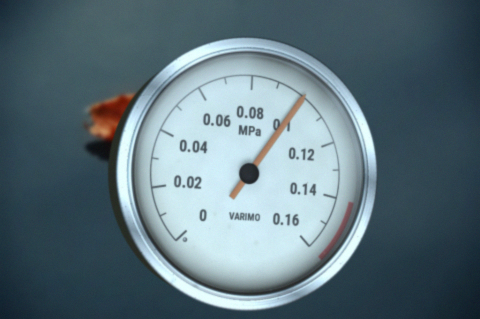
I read 0.1 MPa
